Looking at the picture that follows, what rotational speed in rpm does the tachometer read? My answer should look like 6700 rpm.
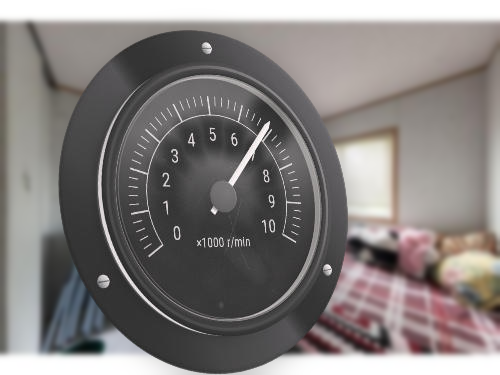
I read 6800 rpm
